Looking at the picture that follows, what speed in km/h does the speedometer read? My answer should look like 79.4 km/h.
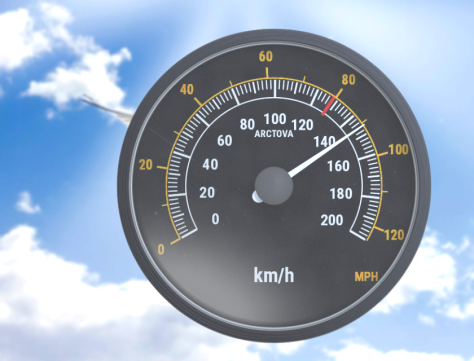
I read 146 km/h
